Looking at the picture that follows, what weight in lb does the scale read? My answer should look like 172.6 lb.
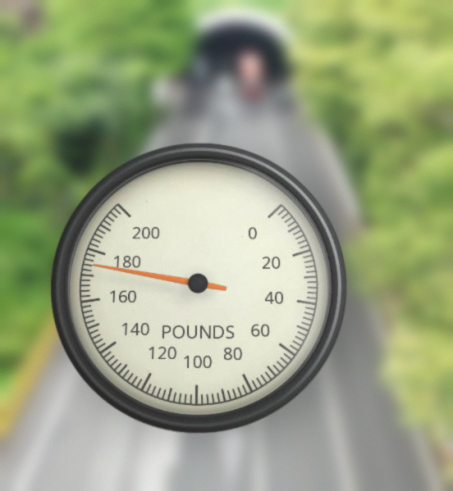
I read 174 lb
